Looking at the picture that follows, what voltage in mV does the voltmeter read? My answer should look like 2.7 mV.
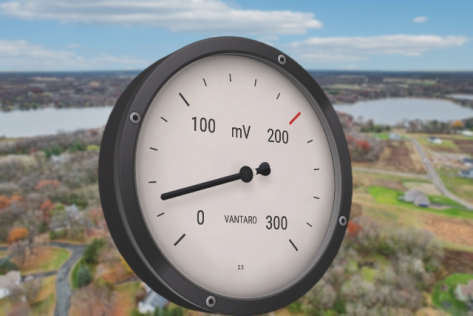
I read 30 mV
